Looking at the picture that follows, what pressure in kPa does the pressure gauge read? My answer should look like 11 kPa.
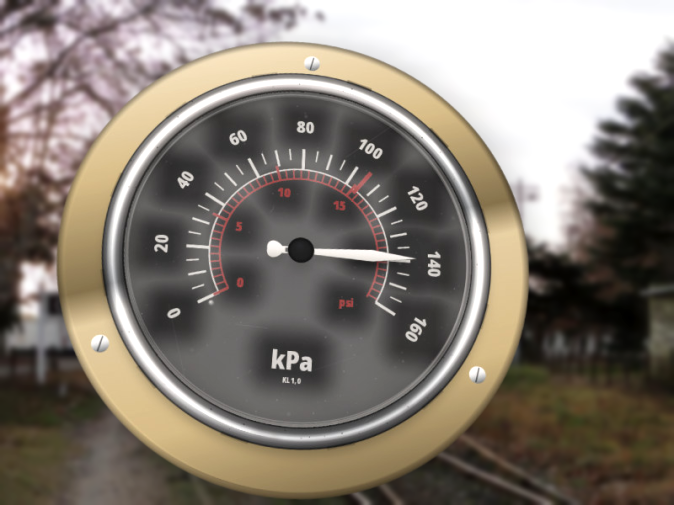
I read 140 kPa
